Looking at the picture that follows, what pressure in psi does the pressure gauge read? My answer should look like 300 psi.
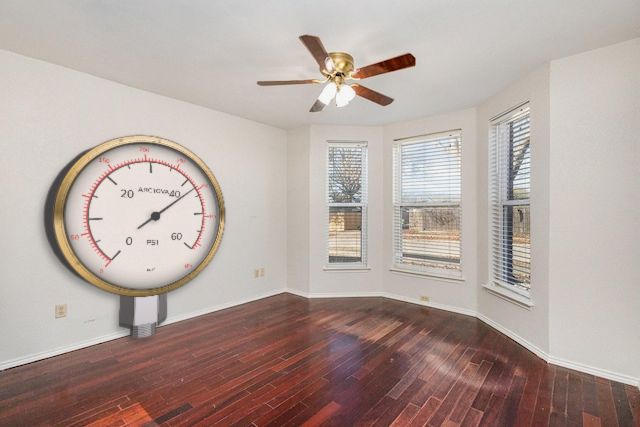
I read 42.5 psi
